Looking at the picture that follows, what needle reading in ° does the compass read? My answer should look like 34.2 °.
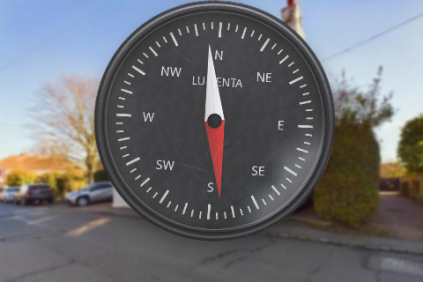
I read 172.5 °
